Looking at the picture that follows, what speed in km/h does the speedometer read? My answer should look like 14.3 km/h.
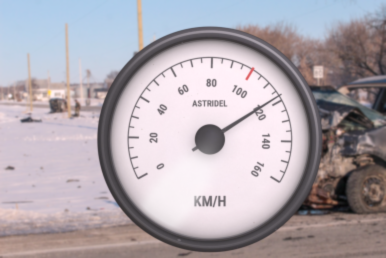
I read 117.5 km/h
